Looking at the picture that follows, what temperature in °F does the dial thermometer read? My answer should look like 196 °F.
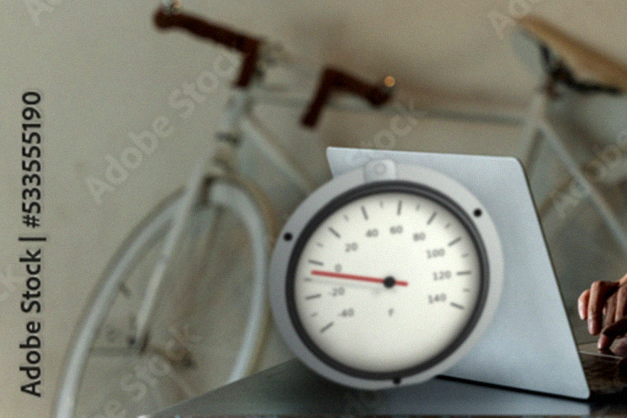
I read -5 °F
